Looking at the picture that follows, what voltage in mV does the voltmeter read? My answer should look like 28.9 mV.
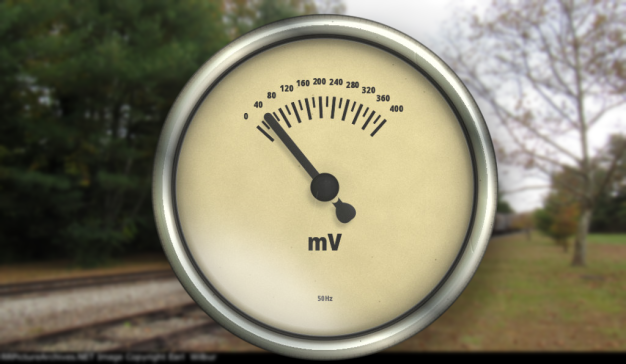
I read 40 mV
